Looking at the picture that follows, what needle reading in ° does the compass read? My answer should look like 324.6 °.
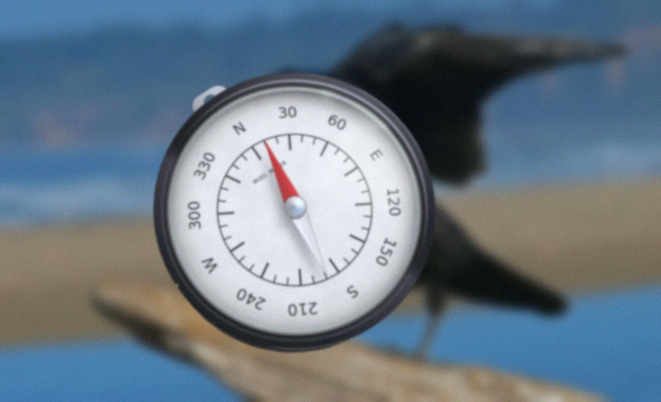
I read 10 °
